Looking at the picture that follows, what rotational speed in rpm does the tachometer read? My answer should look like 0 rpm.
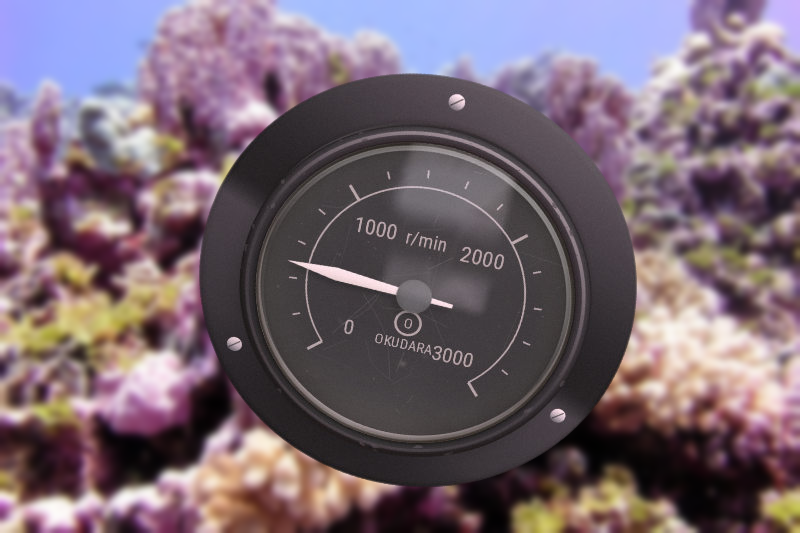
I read 500 rpm
